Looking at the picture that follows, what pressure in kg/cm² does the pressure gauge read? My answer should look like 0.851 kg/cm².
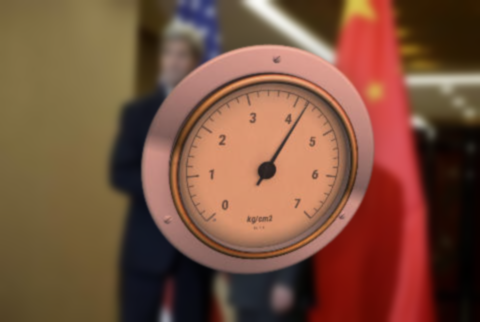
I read 4.2 kg/cm²
